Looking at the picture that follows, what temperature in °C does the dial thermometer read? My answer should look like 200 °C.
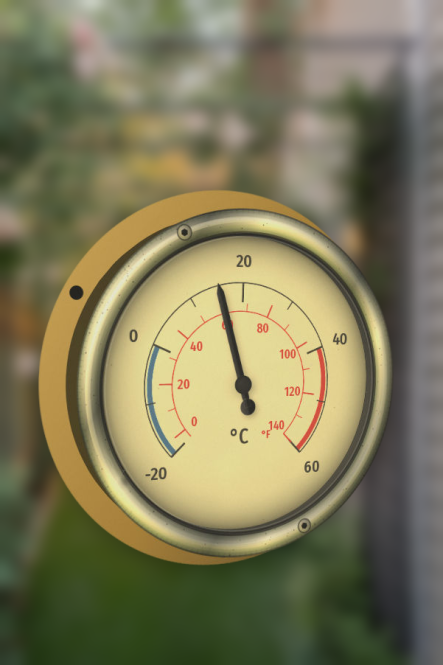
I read 15 °C
